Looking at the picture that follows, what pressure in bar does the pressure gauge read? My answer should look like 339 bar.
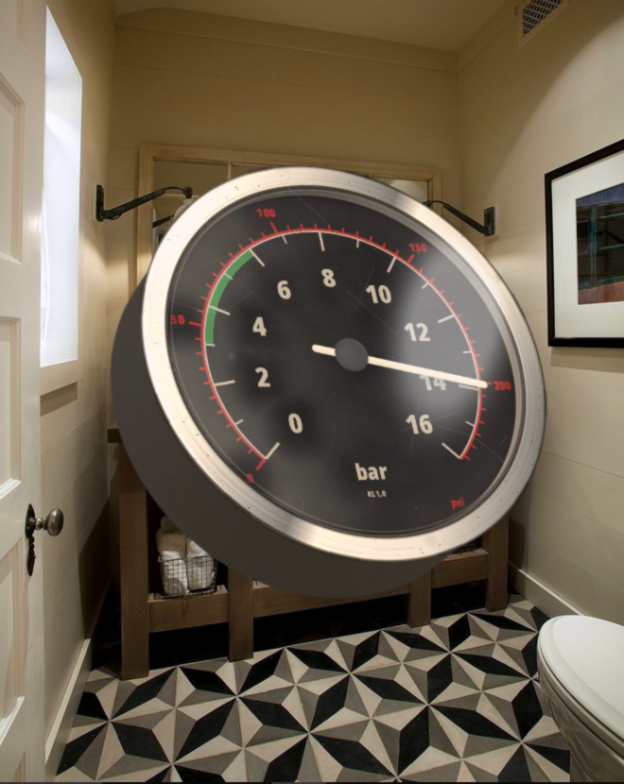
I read 14 bar
